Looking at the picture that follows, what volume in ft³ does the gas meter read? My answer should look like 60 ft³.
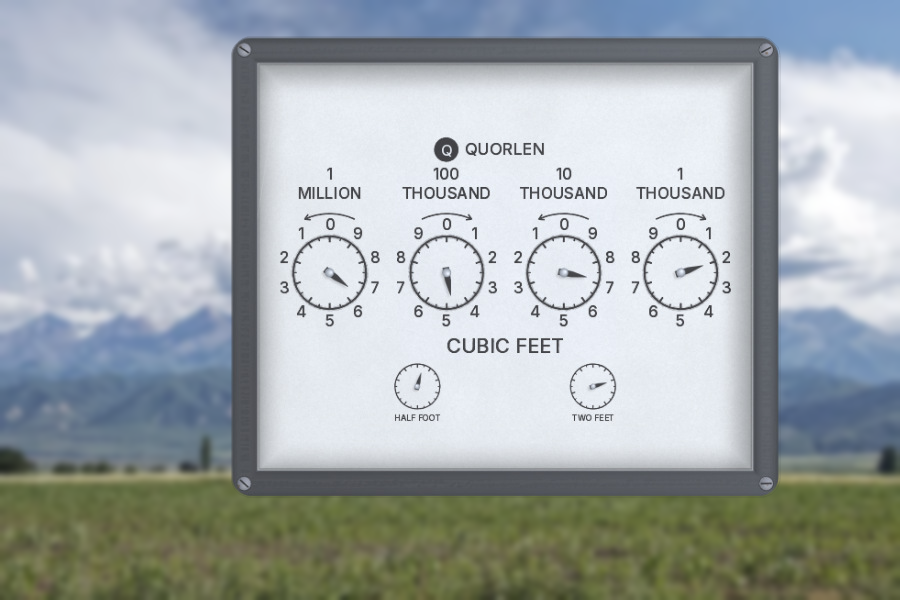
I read 647200 ft³
